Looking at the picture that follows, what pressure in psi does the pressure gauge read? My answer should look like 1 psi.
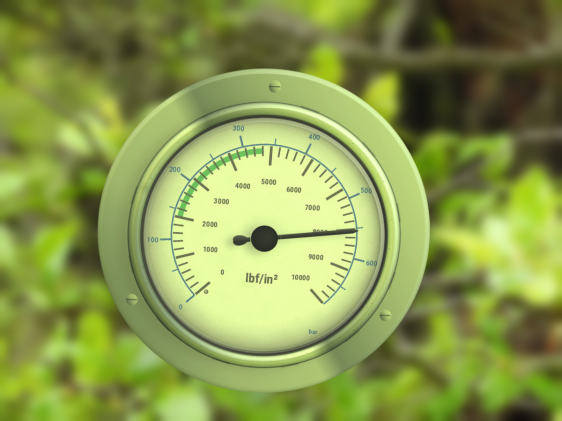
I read 8000 psi
